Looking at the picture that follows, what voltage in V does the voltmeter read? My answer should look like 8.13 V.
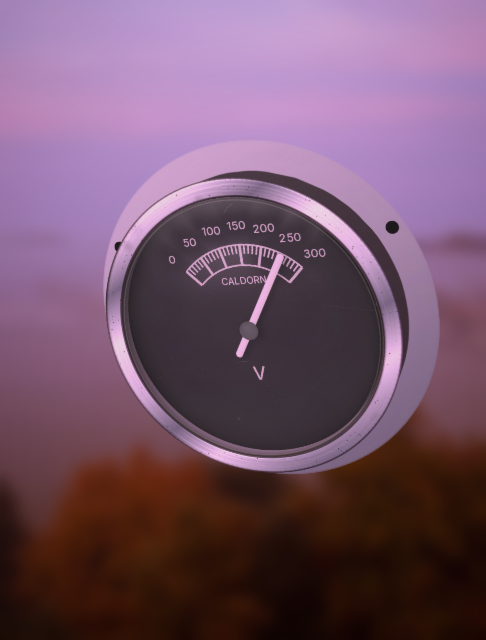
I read 250 V
